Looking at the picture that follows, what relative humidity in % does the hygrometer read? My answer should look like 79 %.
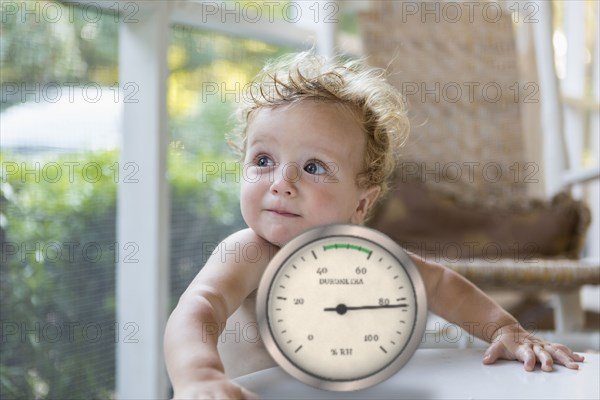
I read 82 %
